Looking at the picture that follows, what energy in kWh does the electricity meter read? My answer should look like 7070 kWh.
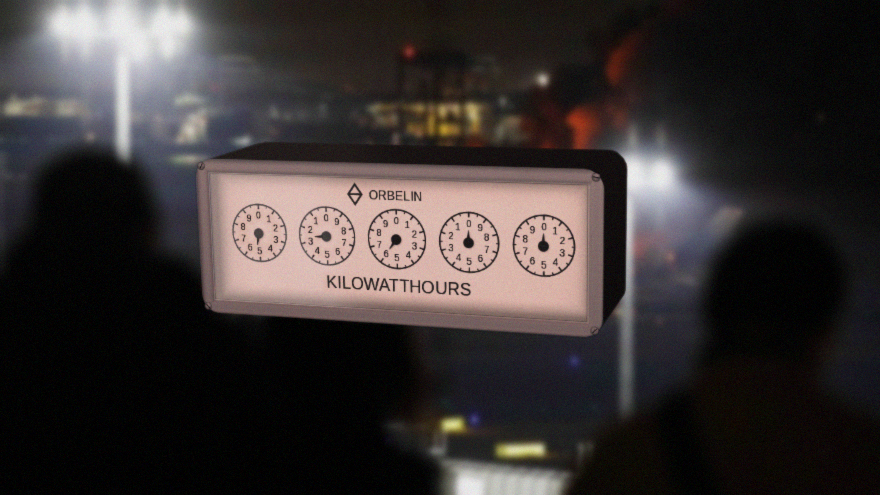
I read 52600 kWh
